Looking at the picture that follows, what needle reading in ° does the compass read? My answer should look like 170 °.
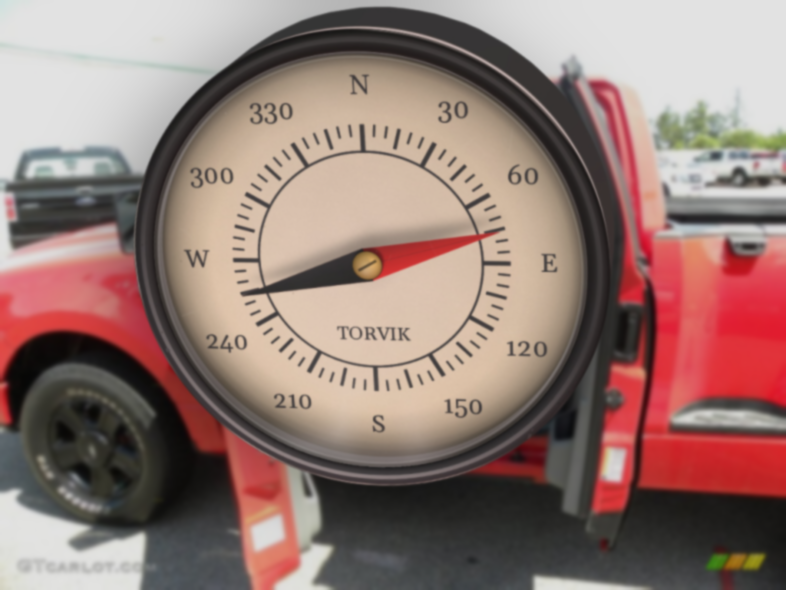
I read 75 °
